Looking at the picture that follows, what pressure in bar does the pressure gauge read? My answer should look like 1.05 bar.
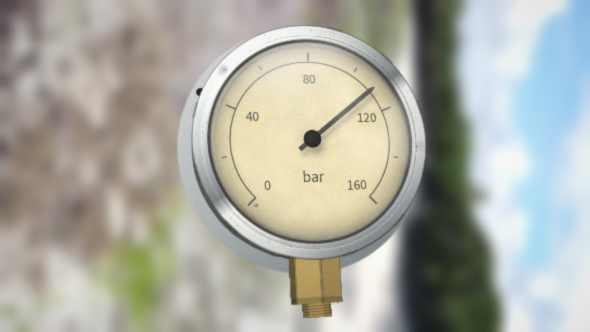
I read 110 bar
